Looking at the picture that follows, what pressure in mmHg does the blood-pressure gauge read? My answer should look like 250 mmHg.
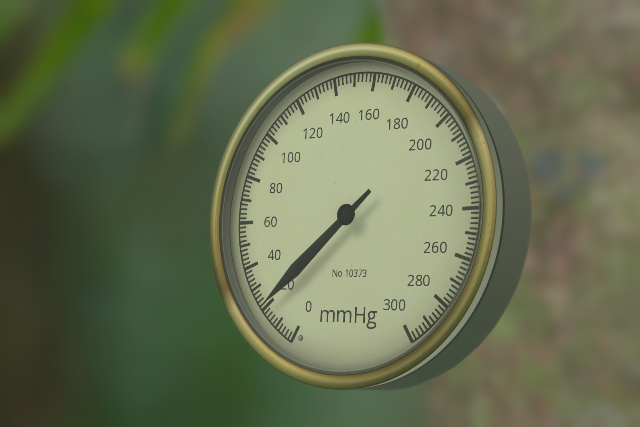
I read 20 mmHg
